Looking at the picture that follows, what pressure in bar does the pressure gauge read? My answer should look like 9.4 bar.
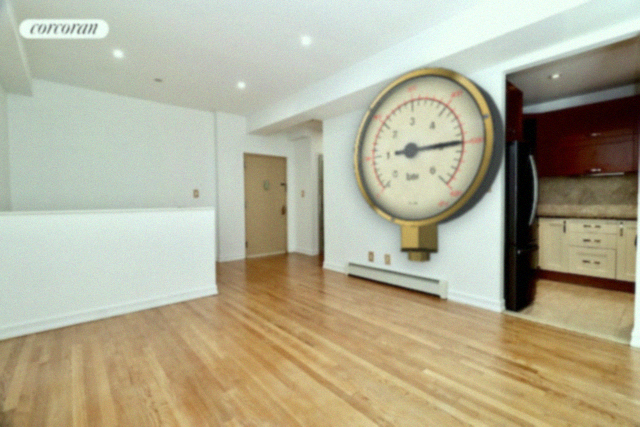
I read 5 bar
